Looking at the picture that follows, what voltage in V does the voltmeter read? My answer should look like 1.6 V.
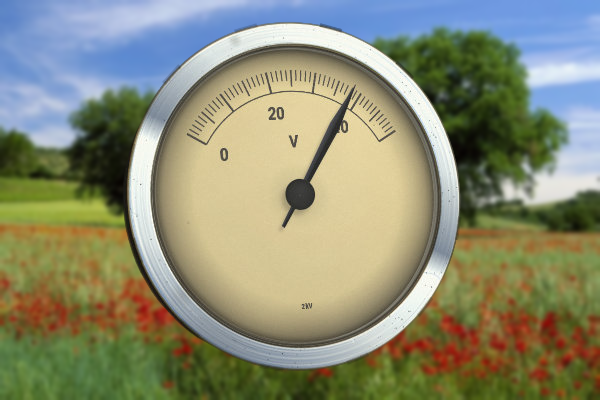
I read 38 V
